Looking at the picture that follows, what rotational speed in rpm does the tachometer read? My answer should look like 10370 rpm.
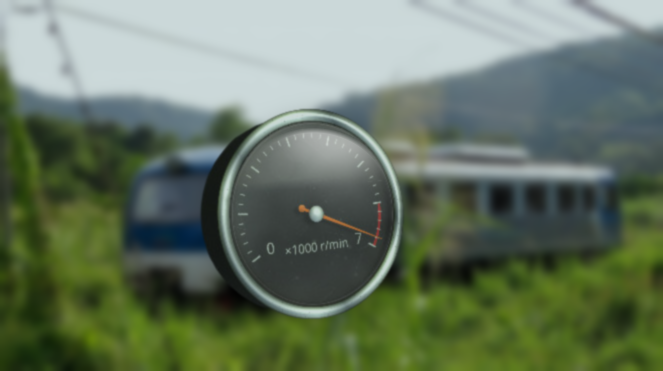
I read 6800 rpm
